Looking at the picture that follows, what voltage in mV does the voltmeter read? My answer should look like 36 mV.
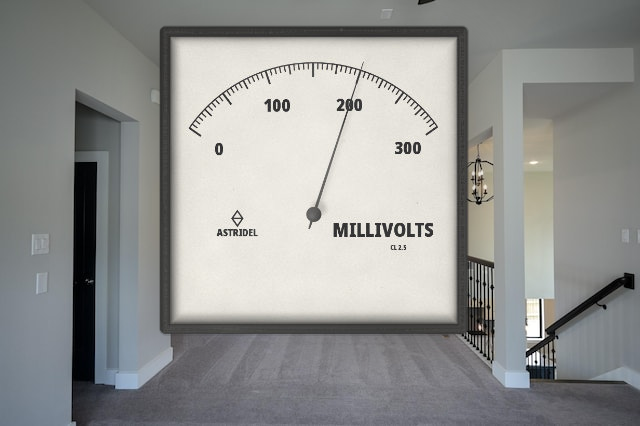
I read 200 mV
